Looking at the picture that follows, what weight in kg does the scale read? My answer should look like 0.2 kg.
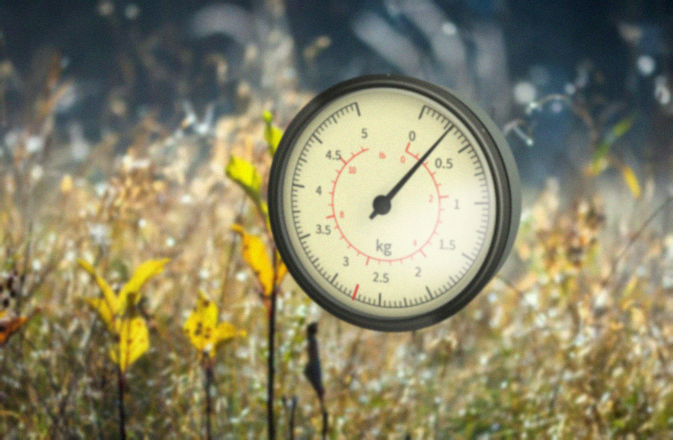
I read 0.3 kg
